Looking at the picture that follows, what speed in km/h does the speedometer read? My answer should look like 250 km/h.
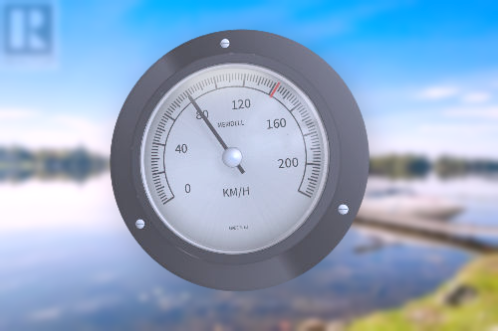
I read 80 km/h
